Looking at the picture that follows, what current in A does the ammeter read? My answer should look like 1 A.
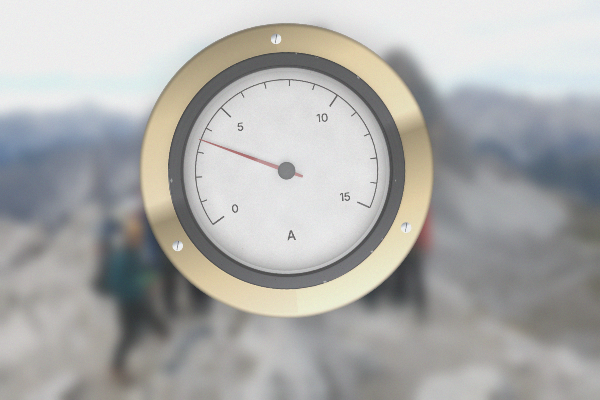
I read 3.5 A
